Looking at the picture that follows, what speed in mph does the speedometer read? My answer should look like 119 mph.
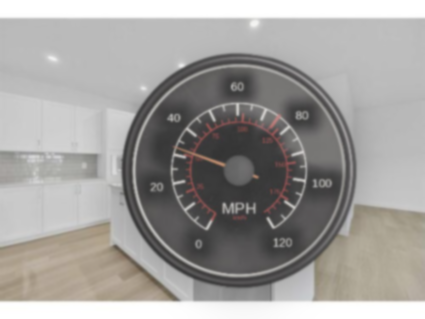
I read 32.5 mph
